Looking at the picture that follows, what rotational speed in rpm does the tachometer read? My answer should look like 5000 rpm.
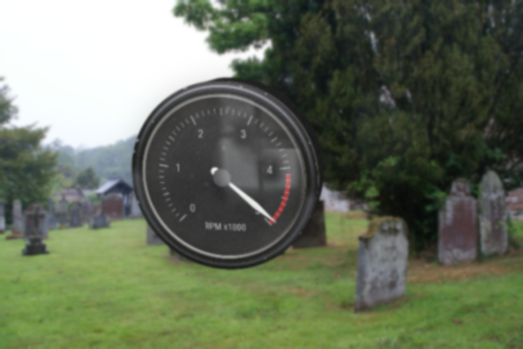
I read 4900 rpm
